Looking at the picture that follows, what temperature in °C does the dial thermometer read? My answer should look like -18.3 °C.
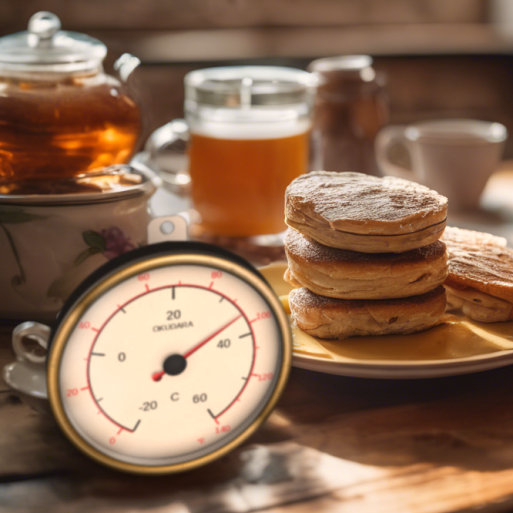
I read 35 °C
